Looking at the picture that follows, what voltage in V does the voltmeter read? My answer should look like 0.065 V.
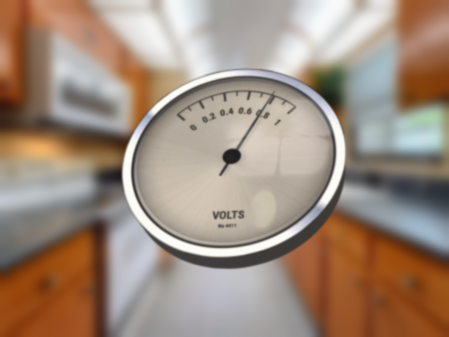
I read 0.8 V
